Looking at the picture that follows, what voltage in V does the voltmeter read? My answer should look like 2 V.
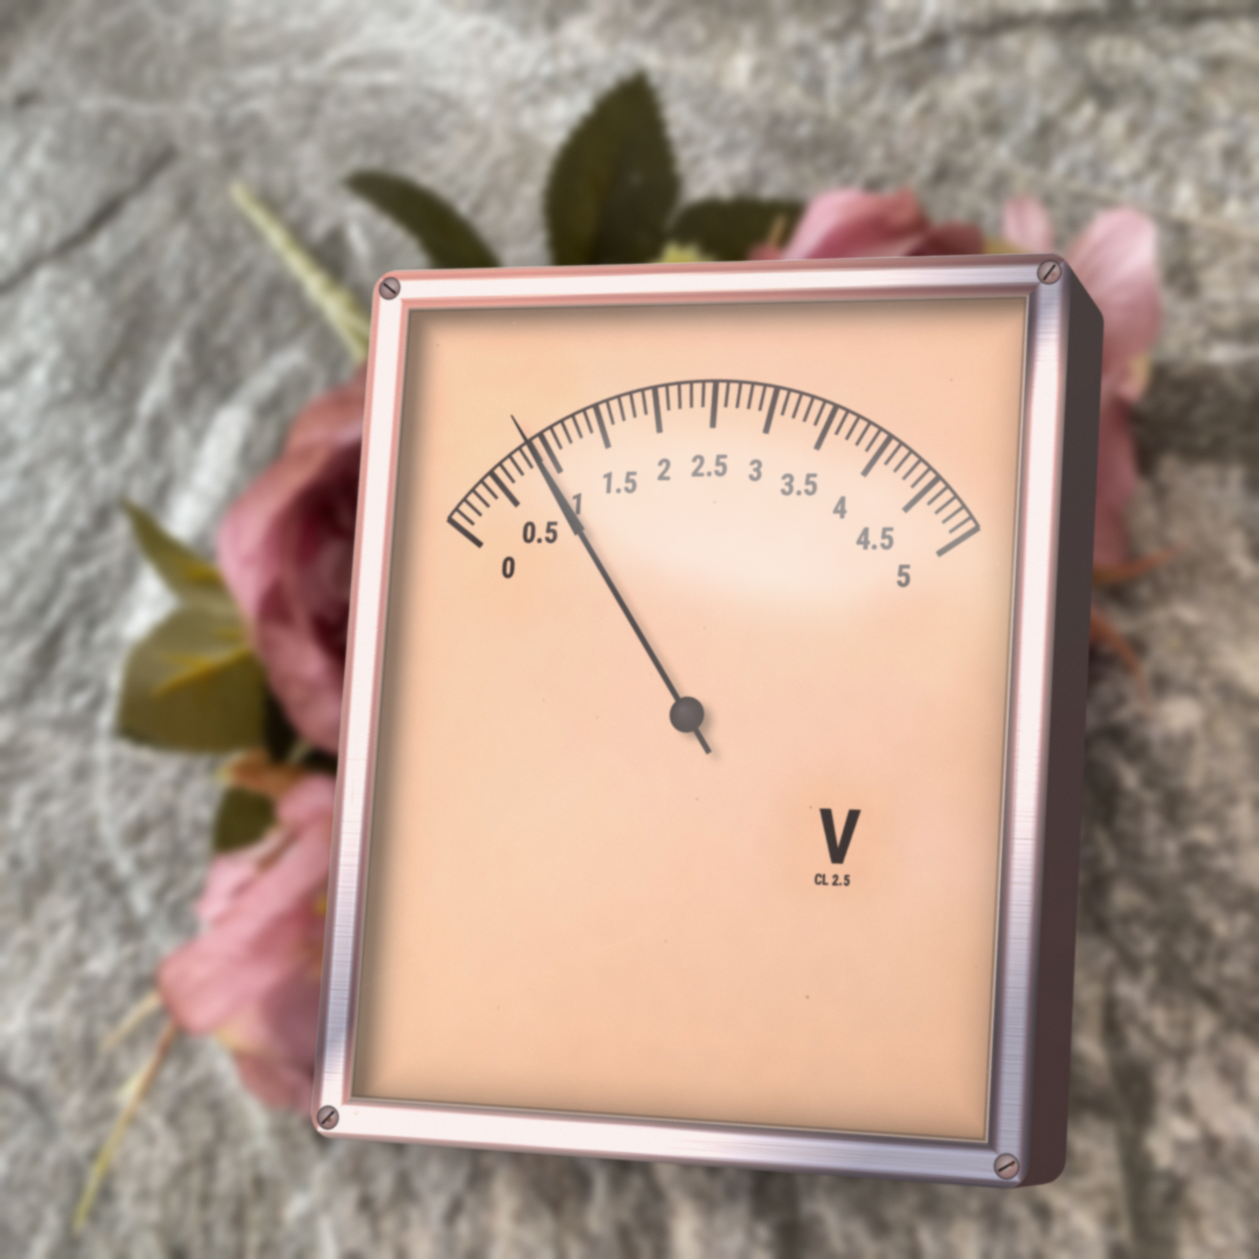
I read 0.9 V
